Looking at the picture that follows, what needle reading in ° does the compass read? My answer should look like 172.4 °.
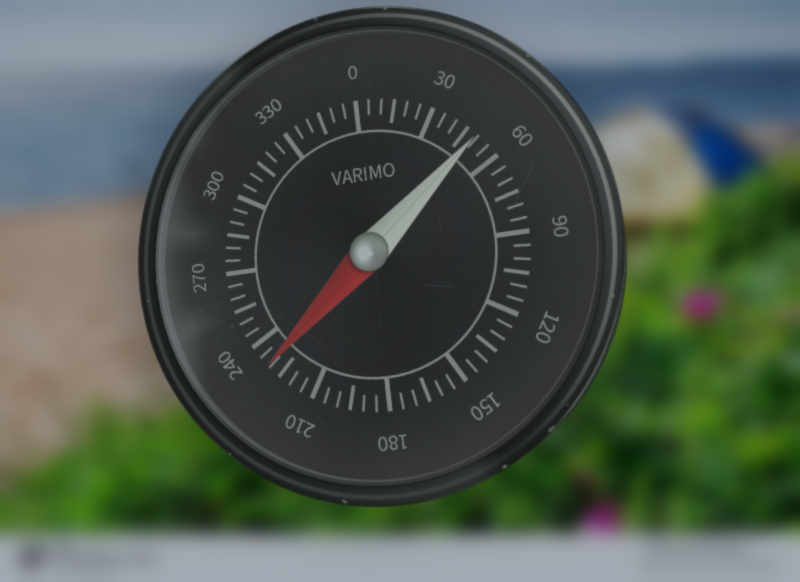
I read 230 °
